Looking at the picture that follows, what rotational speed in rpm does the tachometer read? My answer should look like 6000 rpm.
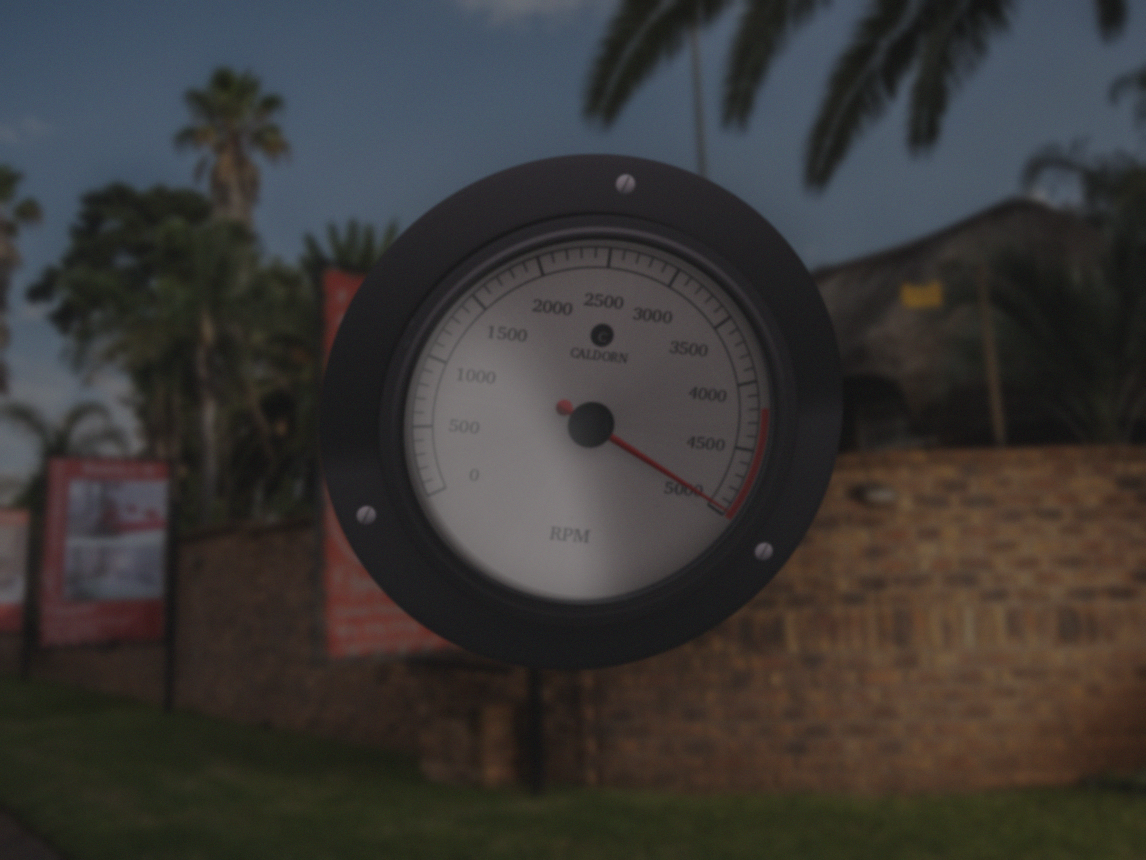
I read 4950 rpm
